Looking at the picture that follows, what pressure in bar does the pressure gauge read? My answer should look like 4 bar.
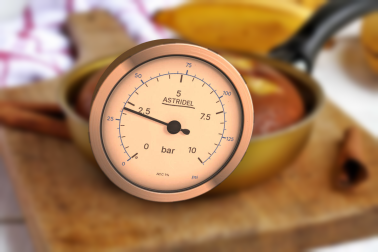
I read 2.25 bar
